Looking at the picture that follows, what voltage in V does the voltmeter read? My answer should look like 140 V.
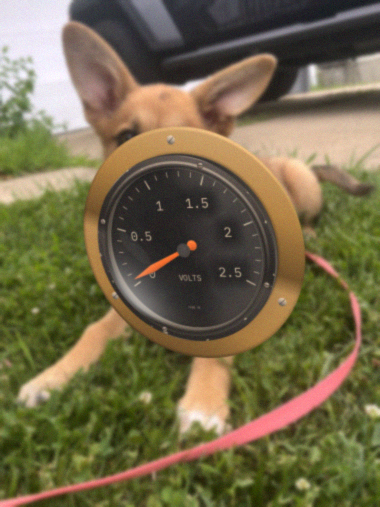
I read 0.05 V
